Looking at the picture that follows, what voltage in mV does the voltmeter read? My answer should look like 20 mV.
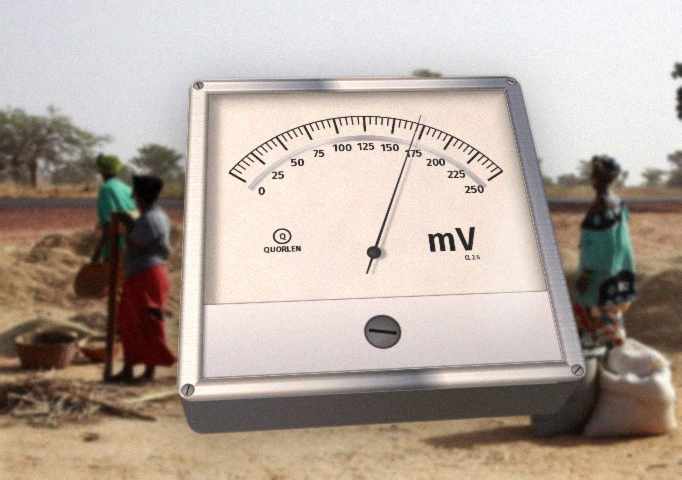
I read 170 mV
